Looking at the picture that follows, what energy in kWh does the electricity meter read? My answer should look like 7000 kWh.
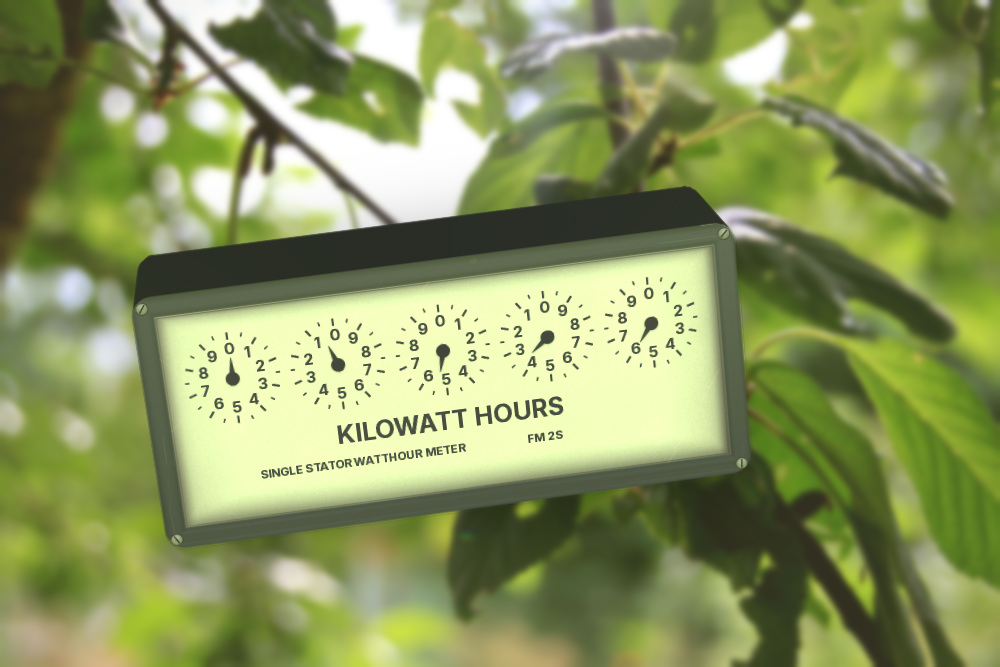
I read 536 kWh
